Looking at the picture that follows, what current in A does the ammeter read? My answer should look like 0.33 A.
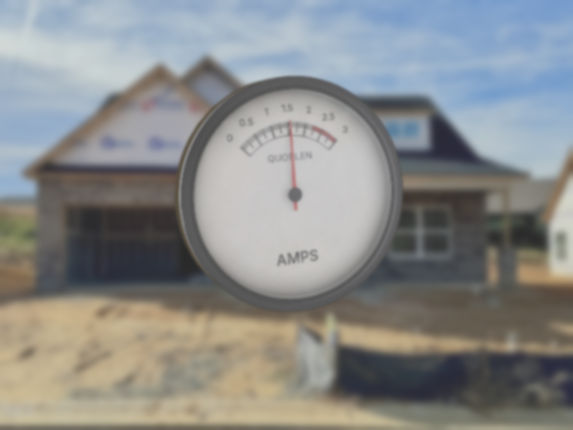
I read 1.5 A
